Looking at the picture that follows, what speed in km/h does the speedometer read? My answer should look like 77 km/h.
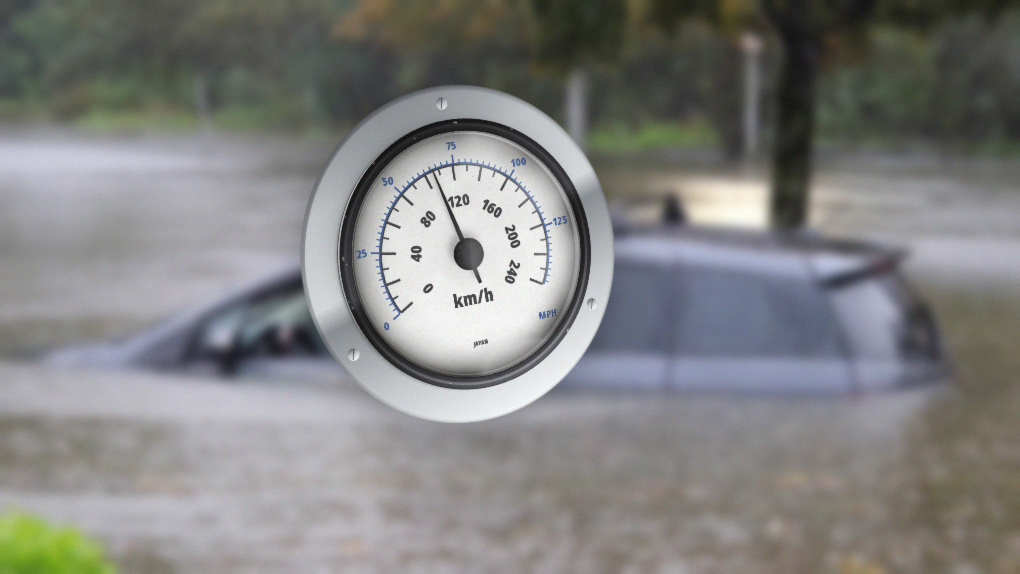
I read 105 km/h
